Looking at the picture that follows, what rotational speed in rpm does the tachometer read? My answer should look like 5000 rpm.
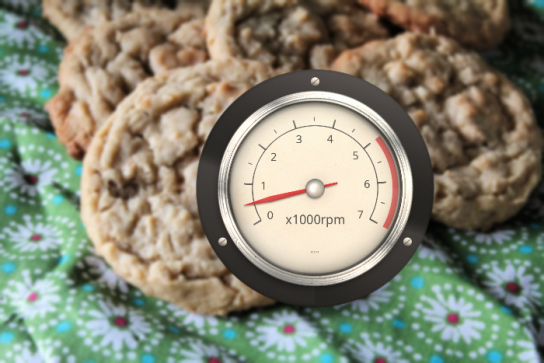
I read 500 rpm
